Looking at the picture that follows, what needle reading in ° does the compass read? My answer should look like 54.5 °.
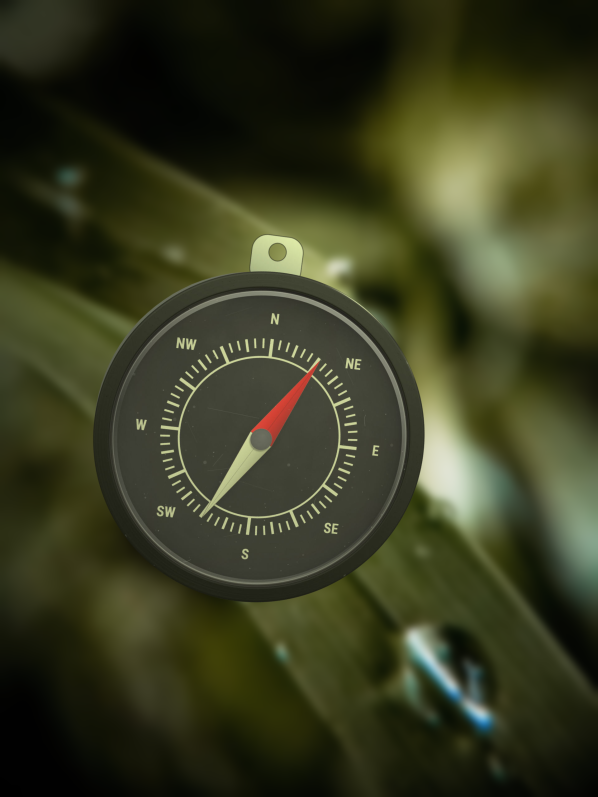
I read 30 °
